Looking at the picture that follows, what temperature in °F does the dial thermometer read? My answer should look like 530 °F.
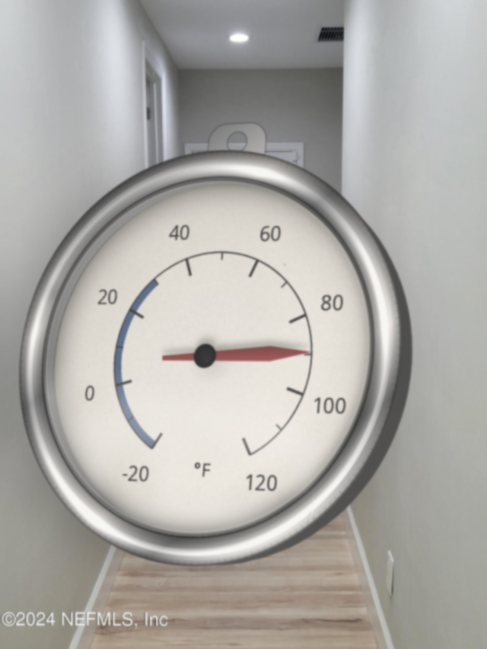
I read 90 °F
